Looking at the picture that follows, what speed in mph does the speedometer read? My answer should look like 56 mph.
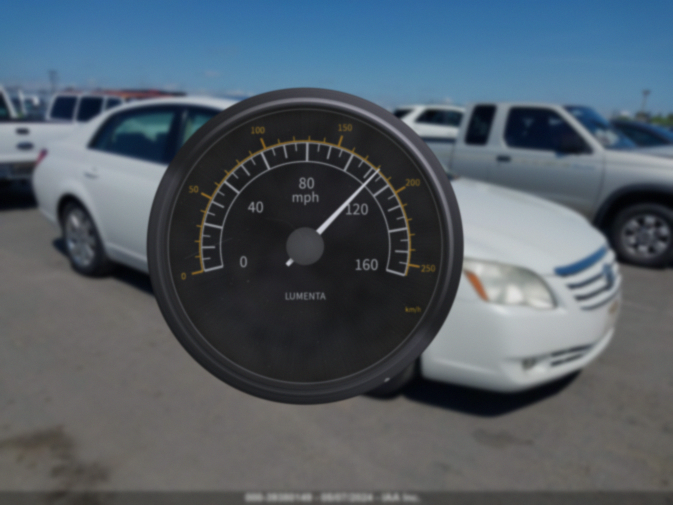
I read 112.5 mph
